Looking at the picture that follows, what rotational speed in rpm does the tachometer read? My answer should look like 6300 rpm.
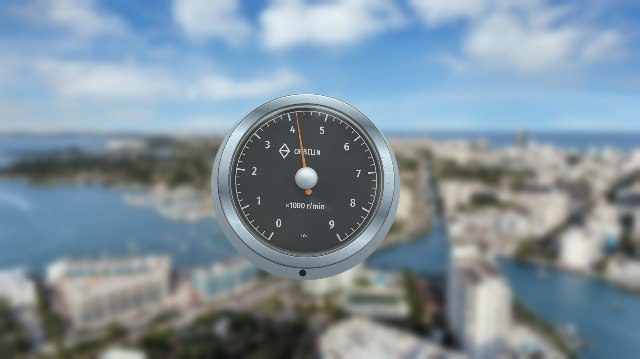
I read 4200 rpm
